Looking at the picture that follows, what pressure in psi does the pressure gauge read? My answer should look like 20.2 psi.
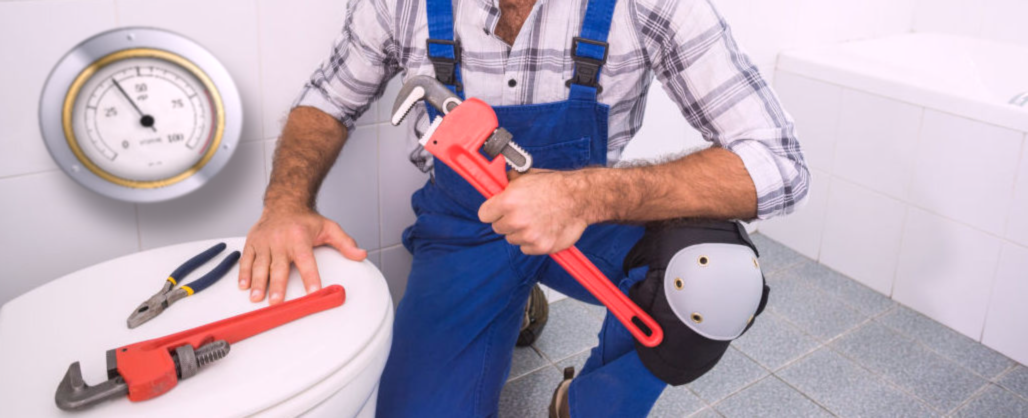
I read 40 psi
